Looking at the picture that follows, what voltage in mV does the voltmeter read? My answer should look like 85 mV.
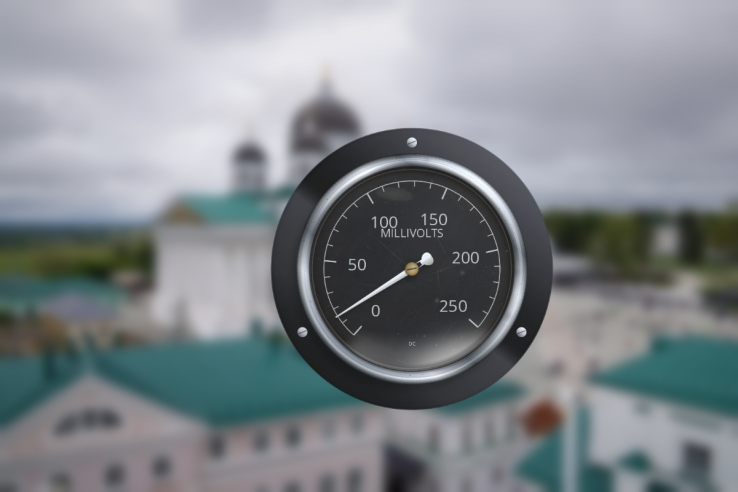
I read 15 mV
